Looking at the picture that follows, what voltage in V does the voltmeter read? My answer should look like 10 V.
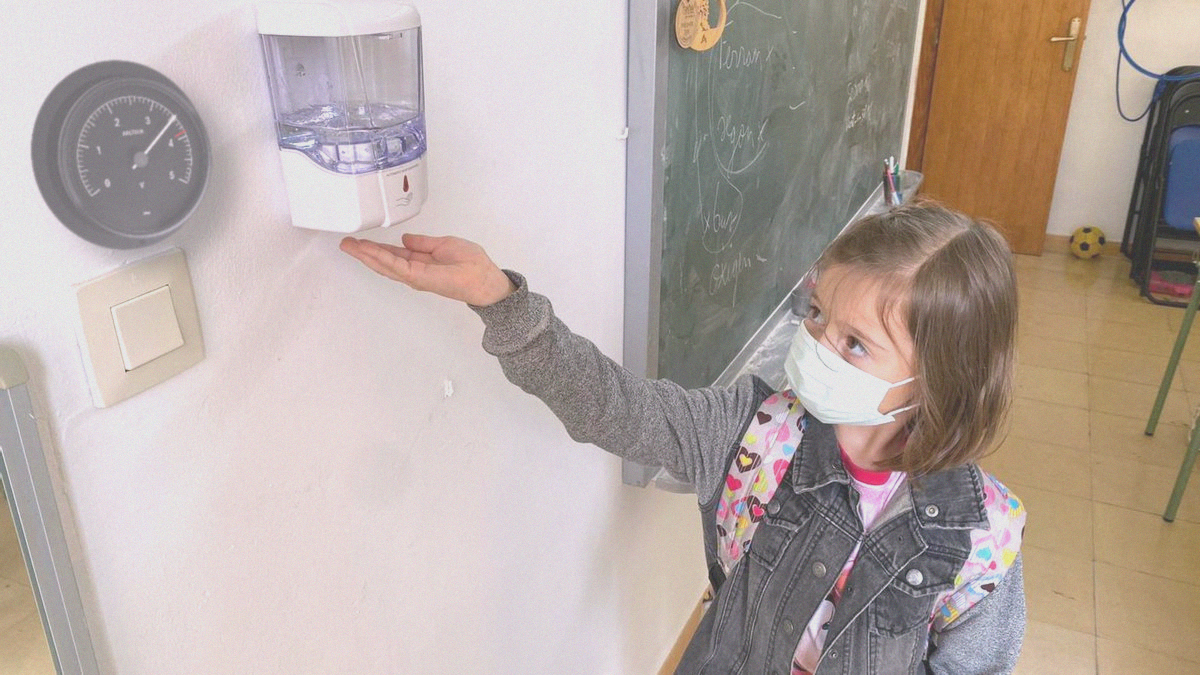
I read 3.5 V
